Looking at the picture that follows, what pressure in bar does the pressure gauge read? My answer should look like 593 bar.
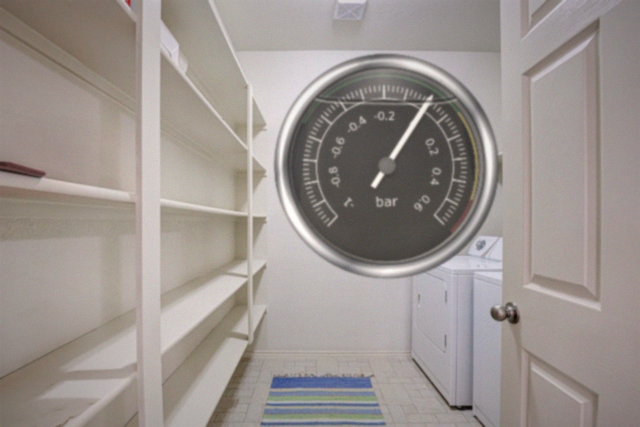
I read 0 bar
